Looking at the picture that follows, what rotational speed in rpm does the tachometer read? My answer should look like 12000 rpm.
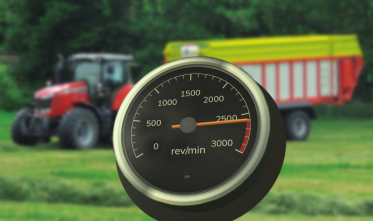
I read 2600 rpm
